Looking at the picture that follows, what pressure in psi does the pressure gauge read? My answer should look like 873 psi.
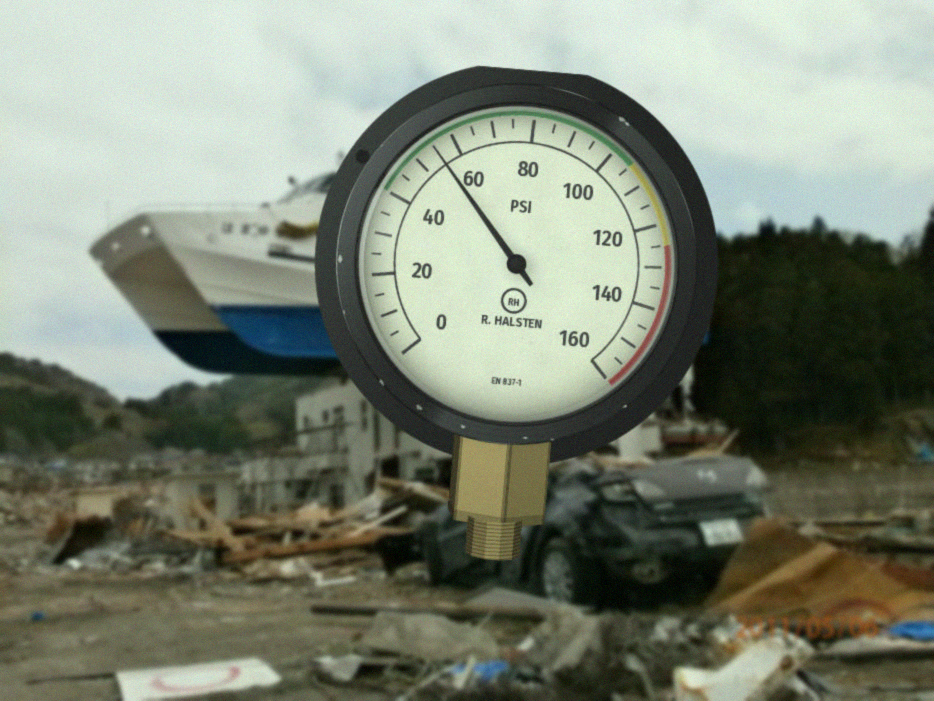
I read 55 psi
